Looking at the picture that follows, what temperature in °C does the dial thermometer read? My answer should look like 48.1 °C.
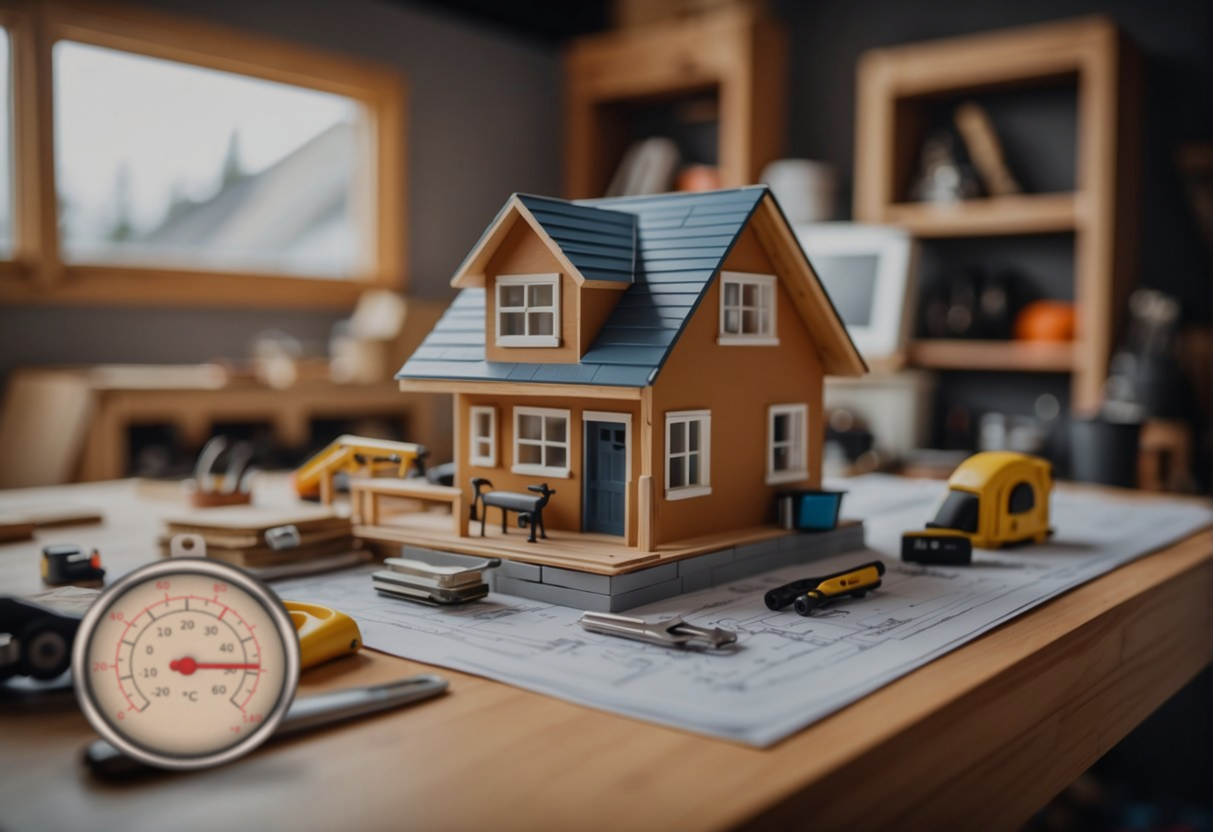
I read 47.5 °C
